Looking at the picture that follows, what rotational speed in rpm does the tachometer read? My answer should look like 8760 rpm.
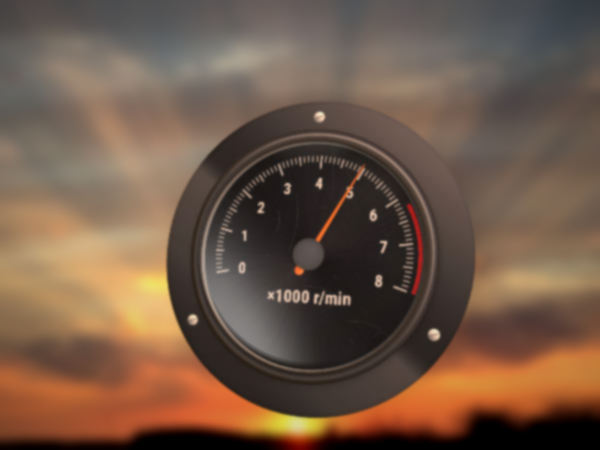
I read 5000 rpm
